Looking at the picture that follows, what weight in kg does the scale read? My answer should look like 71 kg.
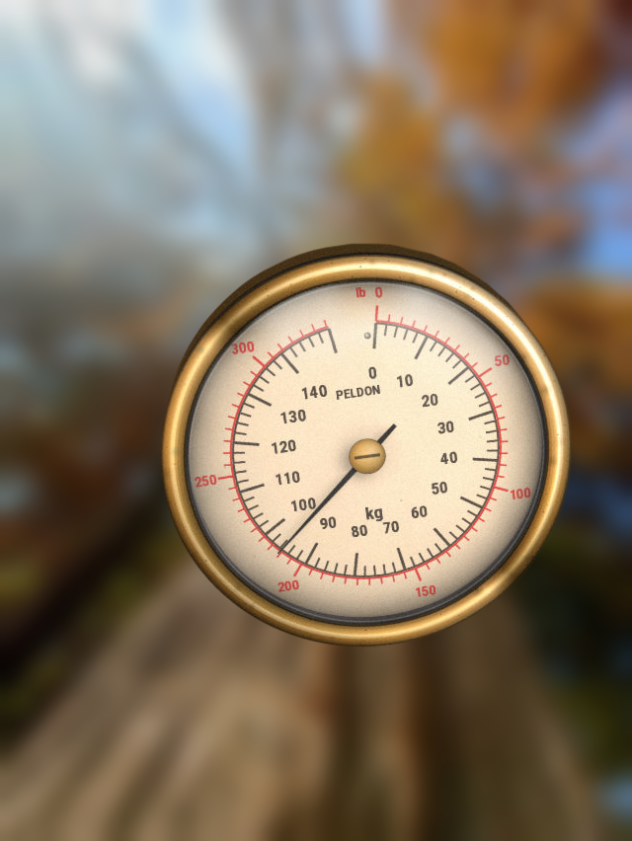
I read 96 kg
